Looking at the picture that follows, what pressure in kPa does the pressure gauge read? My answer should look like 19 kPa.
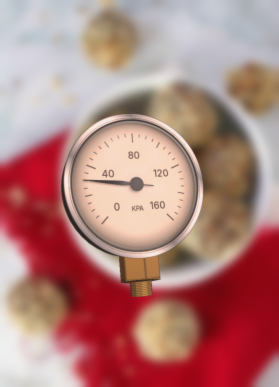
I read 30 kPa
